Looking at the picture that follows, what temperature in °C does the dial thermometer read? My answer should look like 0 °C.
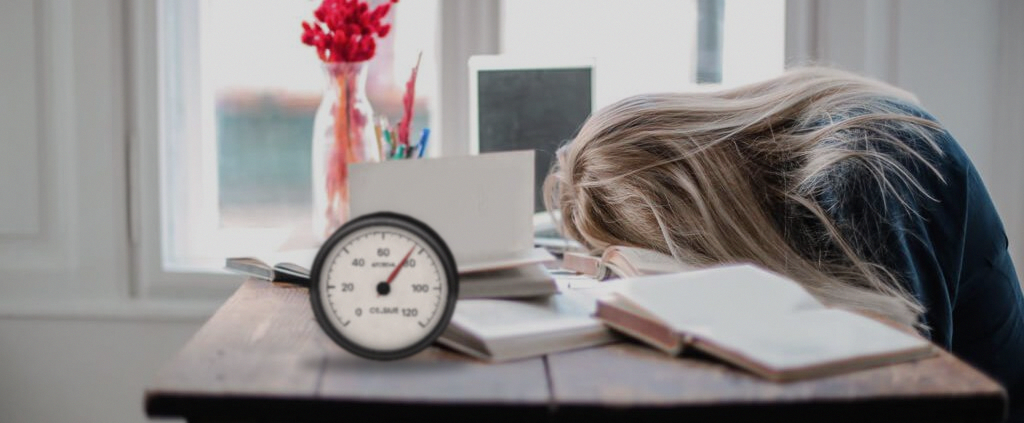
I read 76 °C
